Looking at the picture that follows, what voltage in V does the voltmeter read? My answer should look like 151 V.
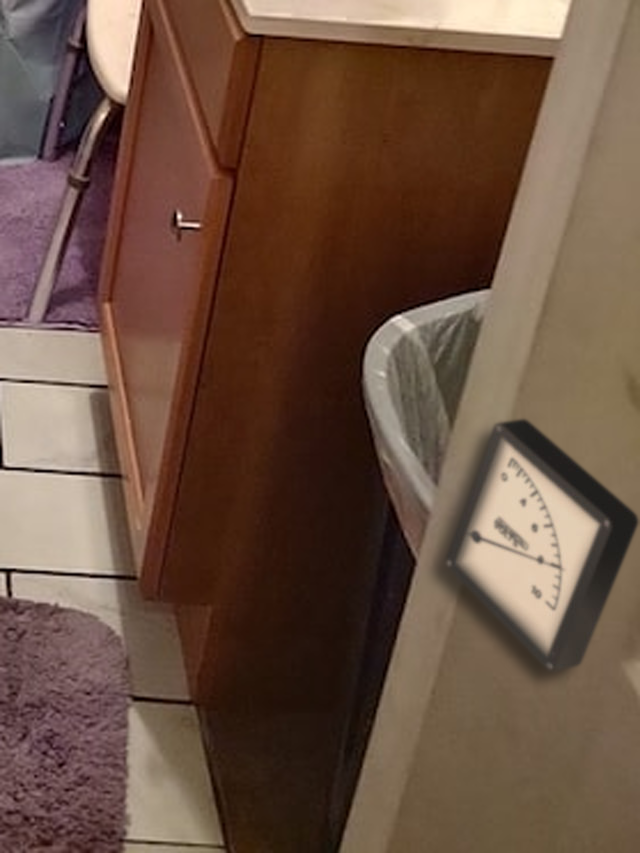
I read 8 V
